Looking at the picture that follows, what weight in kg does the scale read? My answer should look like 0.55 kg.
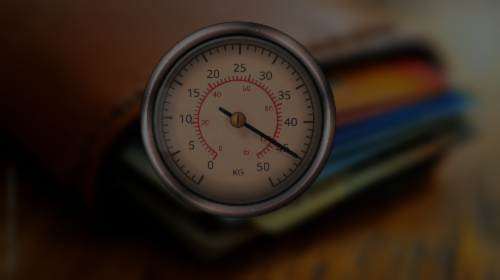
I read 45 kg
